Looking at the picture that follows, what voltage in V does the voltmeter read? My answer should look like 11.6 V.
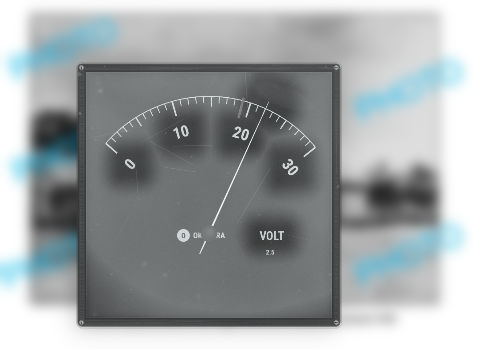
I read 22 V
